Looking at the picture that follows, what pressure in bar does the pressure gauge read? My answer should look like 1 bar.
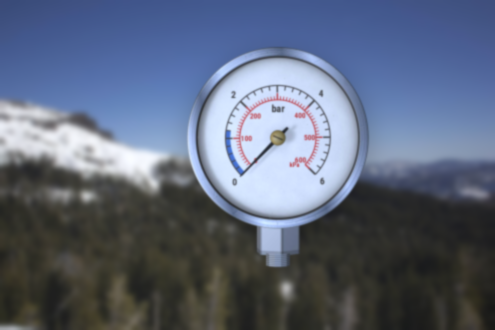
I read 0 bar
